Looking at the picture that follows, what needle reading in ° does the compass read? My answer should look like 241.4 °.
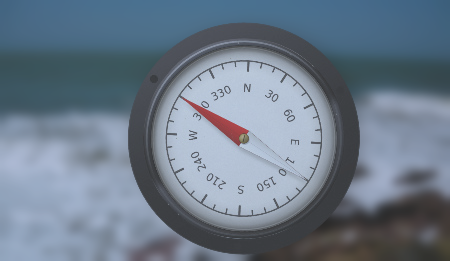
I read 300 °
